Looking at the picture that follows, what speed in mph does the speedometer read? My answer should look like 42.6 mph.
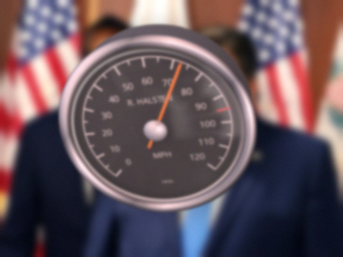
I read 72.5 mph
